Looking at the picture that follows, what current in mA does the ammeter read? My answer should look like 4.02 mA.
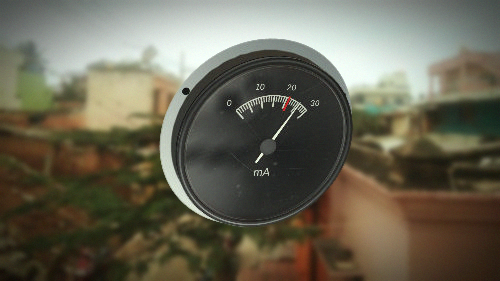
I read 25 mA
